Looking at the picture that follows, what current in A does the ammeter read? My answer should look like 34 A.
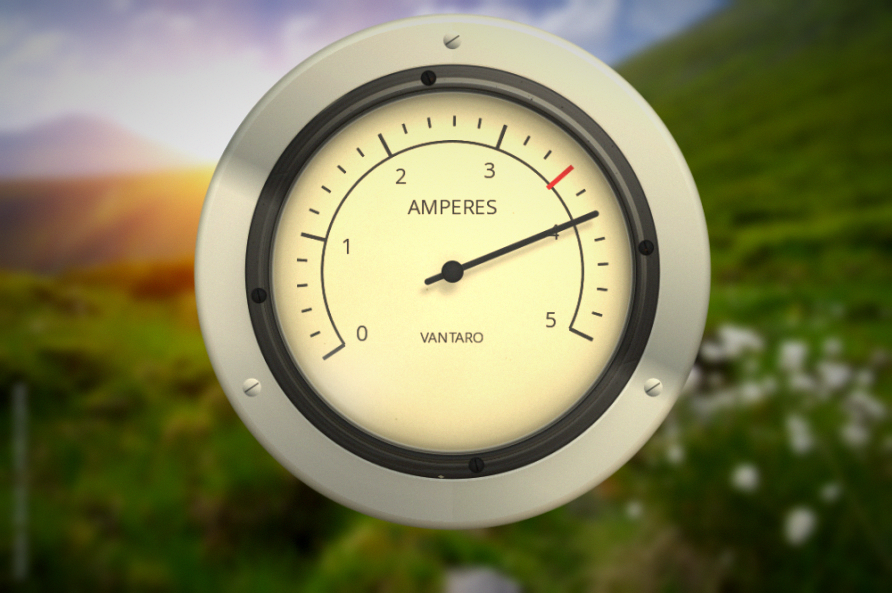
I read 4 A
